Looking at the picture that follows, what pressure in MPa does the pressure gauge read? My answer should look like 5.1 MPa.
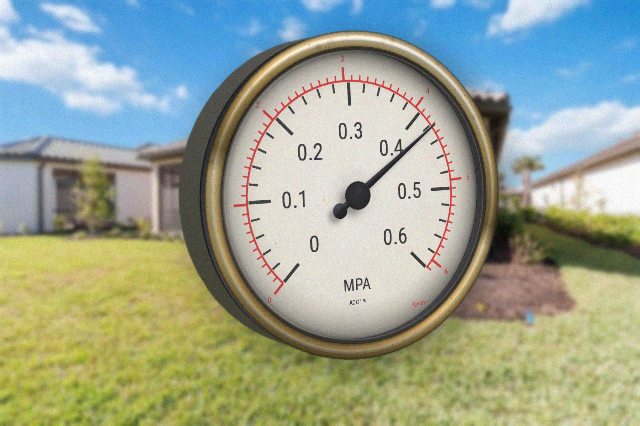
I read 0.42 MPa
